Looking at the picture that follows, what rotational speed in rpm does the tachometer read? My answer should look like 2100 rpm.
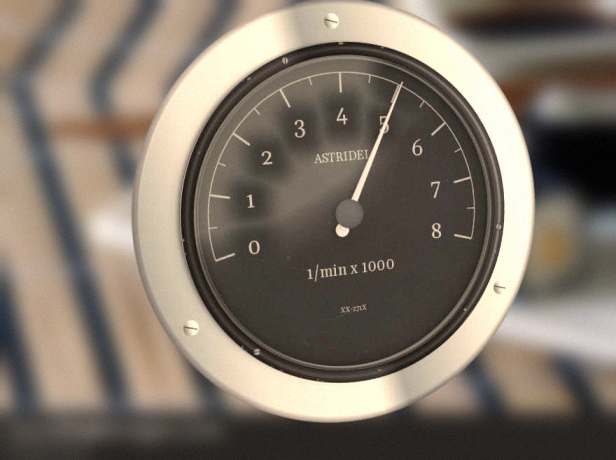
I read 5000 rpm
